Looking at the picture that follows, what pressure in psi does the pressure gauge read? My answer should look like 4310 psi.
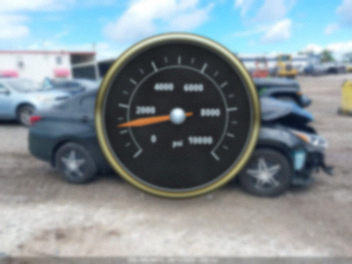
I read 1250 psi
